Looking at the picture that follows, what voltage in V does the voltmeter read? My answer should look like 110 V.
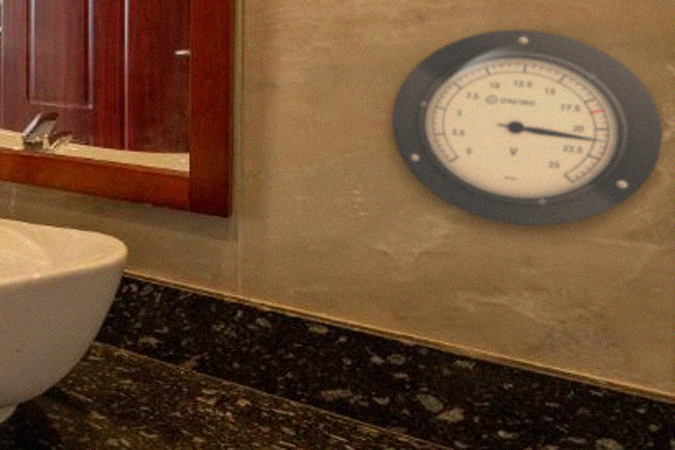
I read 21 V
